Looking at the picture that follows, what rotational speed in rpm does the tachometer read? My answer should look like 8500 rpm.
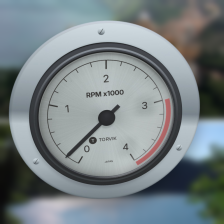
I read 200 rpm
